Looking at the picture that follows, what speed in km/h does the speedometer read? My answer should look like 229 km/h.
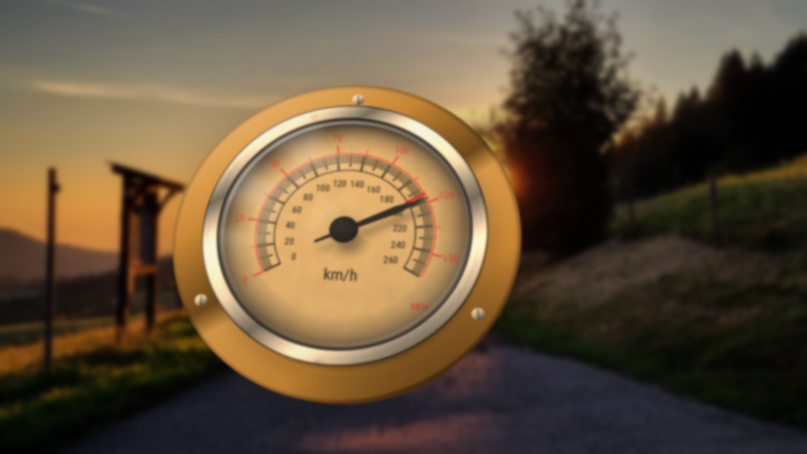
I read 200 km/h
